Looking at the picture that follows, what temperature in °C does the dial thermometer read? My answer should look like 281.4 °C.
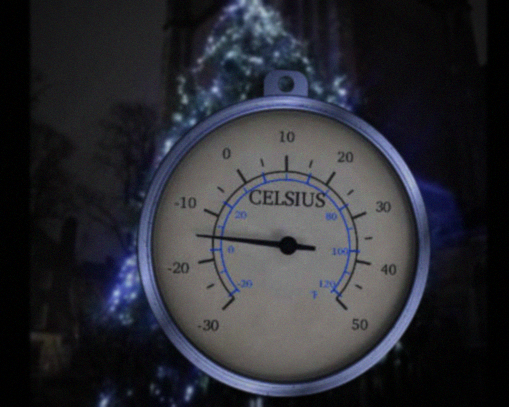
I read -15 °C
